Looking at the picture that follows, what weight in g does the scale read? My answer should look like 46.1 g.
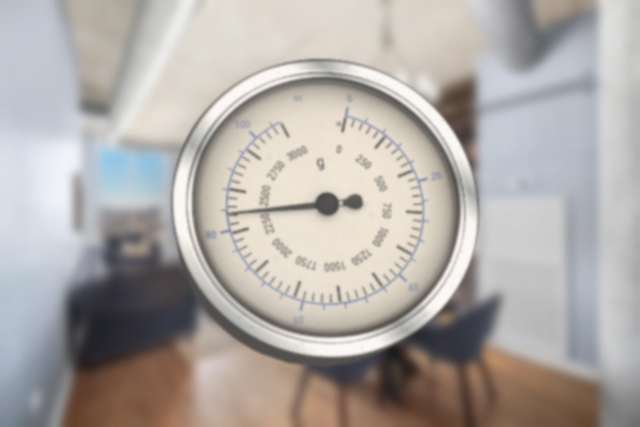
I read 2350 g
